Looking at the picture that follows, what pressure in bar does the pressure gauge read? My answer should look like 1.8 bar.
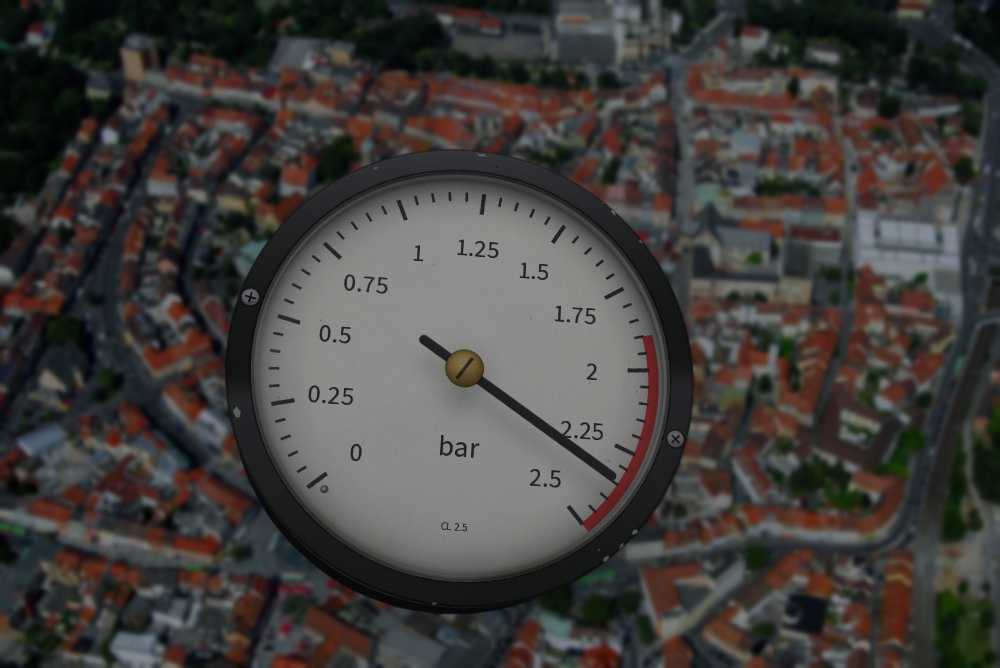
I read 2.35 bar
